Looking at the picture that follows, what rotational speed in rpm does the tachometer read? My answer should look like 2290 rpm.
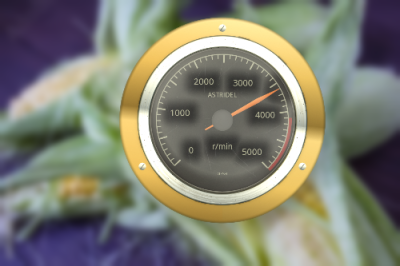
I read 3600 rpm
